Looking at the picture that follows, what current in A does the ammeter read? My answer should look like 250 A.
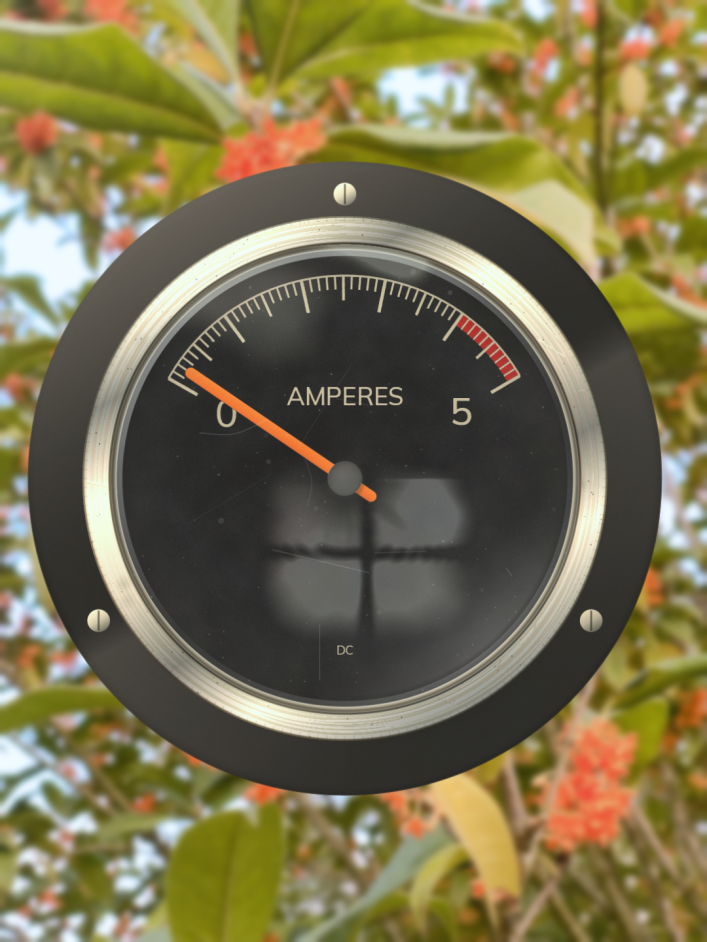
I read 0.2 A
